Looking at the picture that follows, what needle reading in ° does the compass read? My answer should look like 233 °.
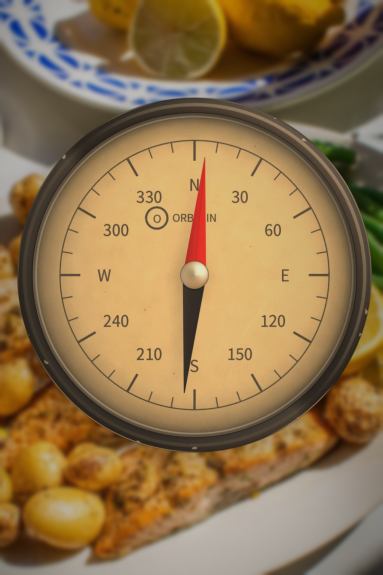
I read 5 °
